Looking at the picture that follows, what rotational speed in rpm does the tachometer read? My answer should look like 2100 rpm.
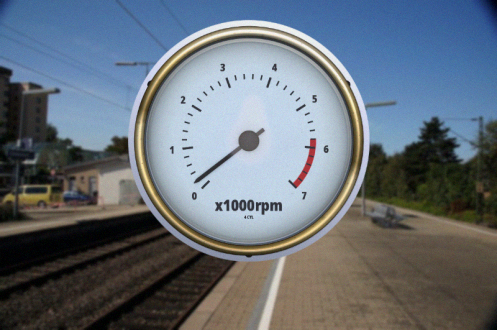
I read 200 rpm
